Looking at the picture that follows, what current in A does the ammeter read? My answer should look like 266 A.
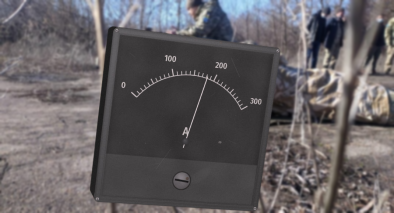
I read 180 A
